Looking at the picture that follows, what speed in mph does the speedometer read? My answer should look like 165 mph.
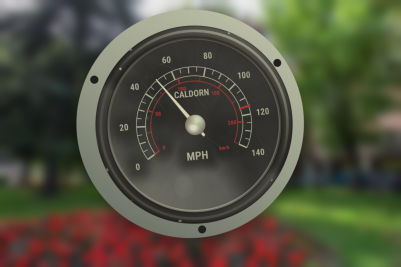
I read 50 mph
